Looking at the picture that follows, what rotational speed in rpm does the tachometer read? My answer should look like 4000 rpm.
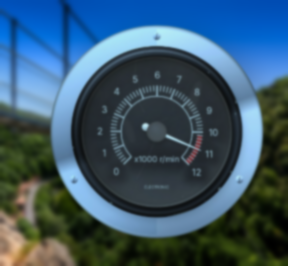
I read 11000 rpm
